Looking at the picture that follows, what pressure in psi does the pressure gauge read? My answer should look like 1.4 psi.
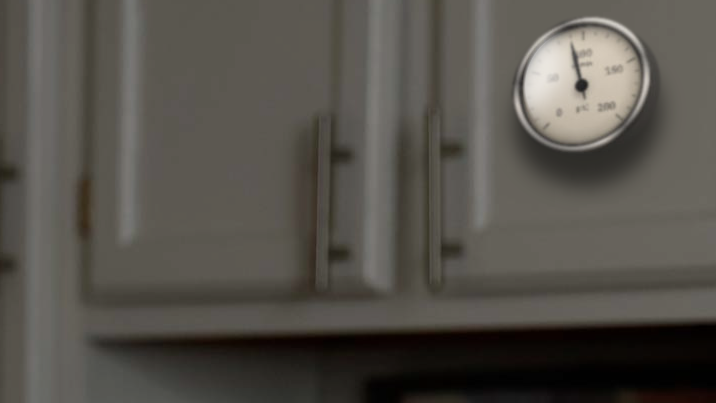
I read 90 psi
